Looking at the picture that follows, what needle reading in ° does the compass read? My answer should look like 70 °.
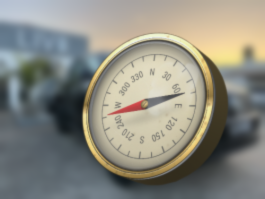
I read 255 °
